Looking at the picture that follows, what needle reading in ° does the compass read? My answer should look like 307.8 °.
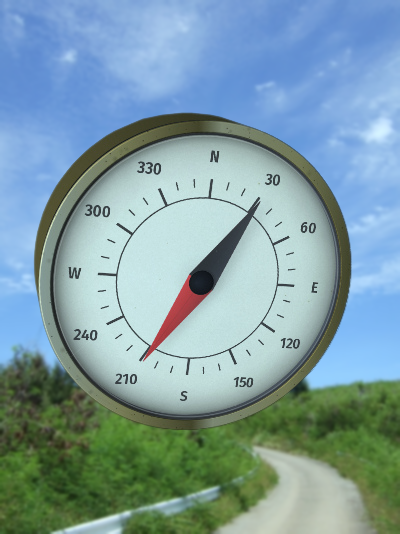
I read 210 °
